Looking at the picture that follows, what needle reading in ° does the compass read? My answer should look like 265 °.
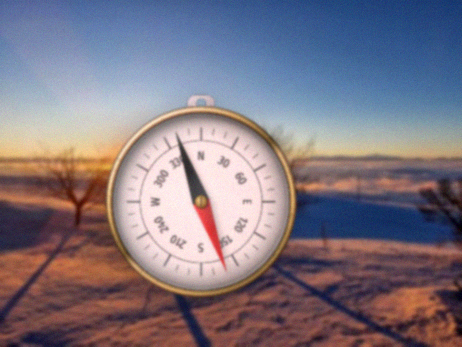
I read 160 °
